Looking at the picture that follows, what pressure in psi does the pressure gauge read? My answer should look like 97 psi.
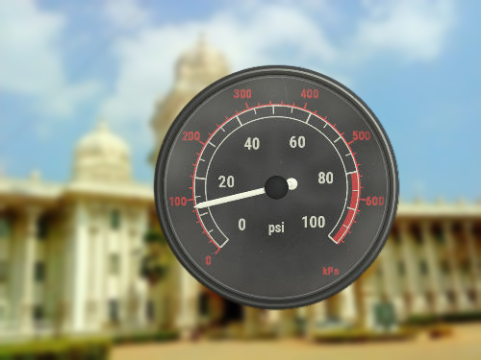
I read 12.5 psi
